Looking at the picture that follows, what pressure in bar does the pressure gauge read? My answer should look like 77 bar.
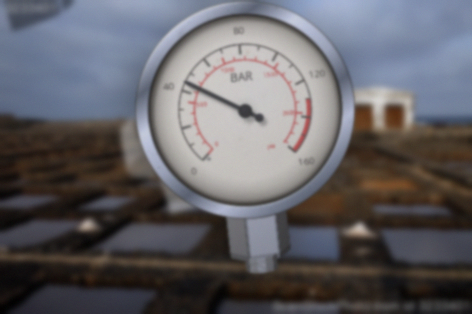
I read 45 bar
